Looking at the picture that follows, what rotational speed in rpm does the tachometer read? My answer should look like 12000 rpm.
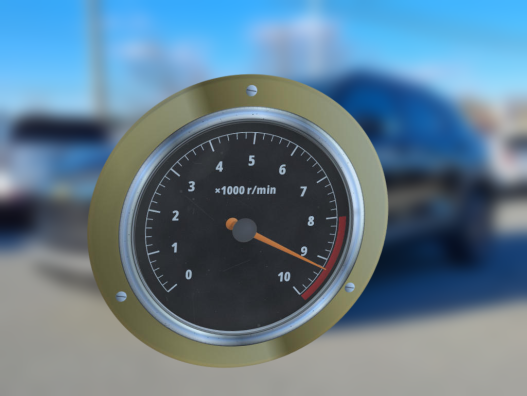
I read 9200 rpm
